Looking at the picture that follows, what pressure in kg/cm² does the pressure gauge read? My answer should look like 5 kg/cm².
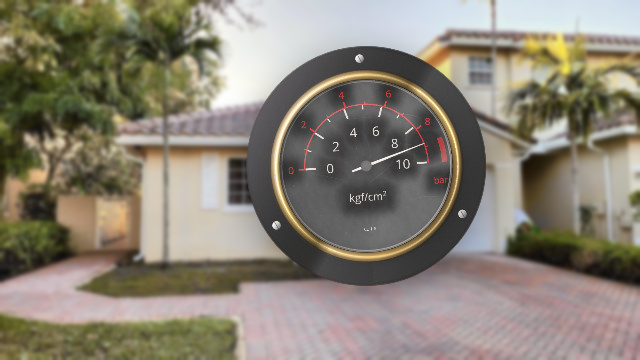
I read 9 kg/cm²
